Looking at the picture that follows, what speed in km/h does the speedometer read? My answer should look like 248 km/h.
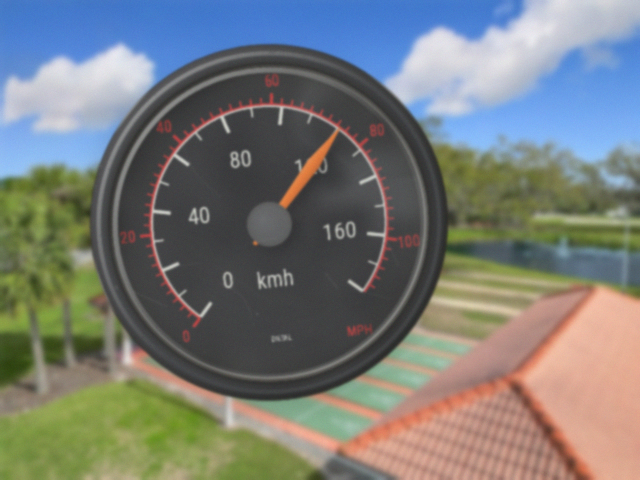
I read 120 km/h
